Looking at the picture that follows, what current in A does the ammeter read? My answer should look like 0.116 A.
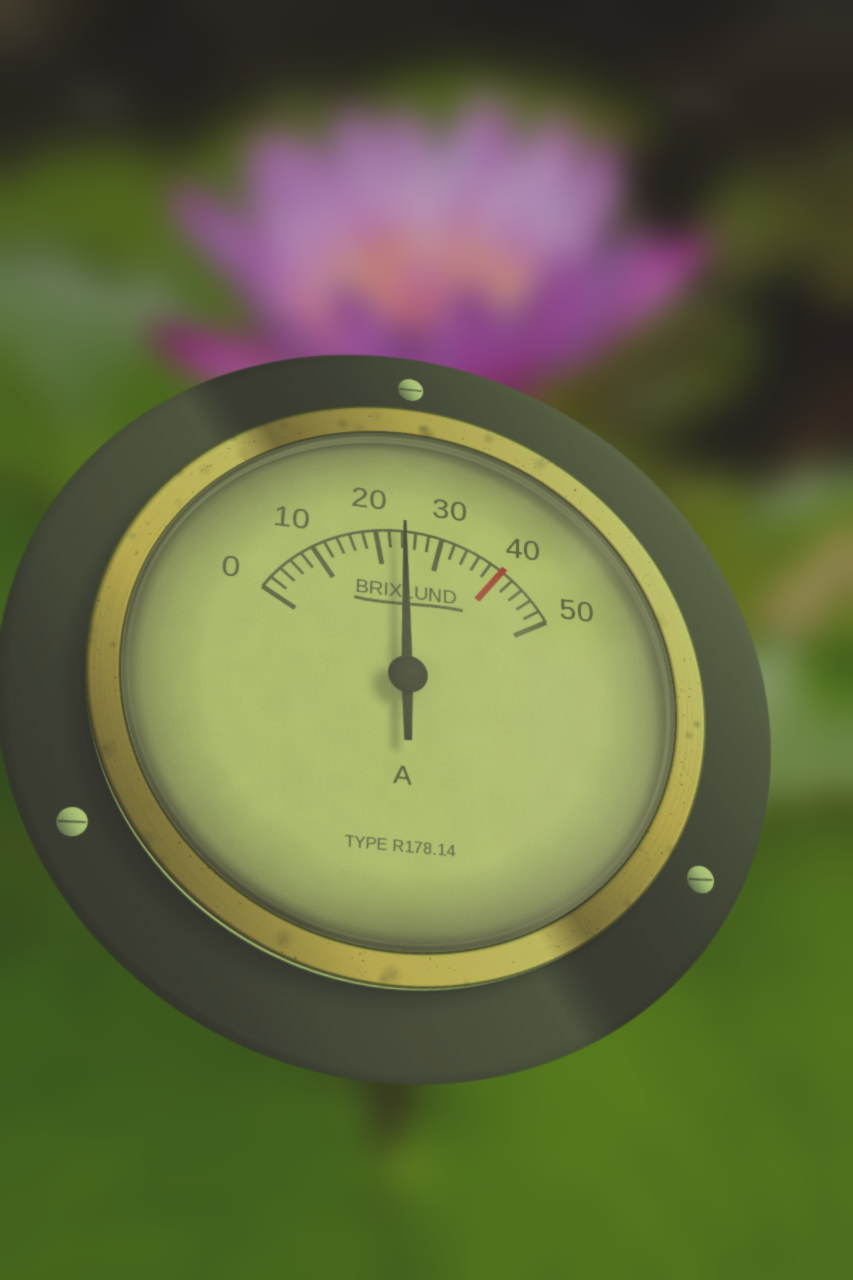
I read 24 A
